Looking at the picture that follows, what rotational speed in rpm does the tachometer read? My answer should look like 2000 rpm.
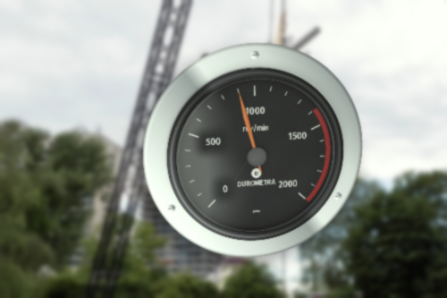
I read 900 rpm
